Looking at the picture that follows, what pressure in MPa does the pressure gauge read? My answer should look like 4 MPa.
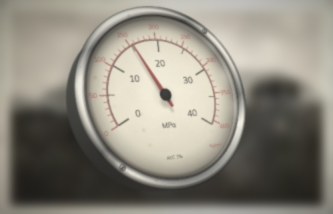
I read 15 MPa
